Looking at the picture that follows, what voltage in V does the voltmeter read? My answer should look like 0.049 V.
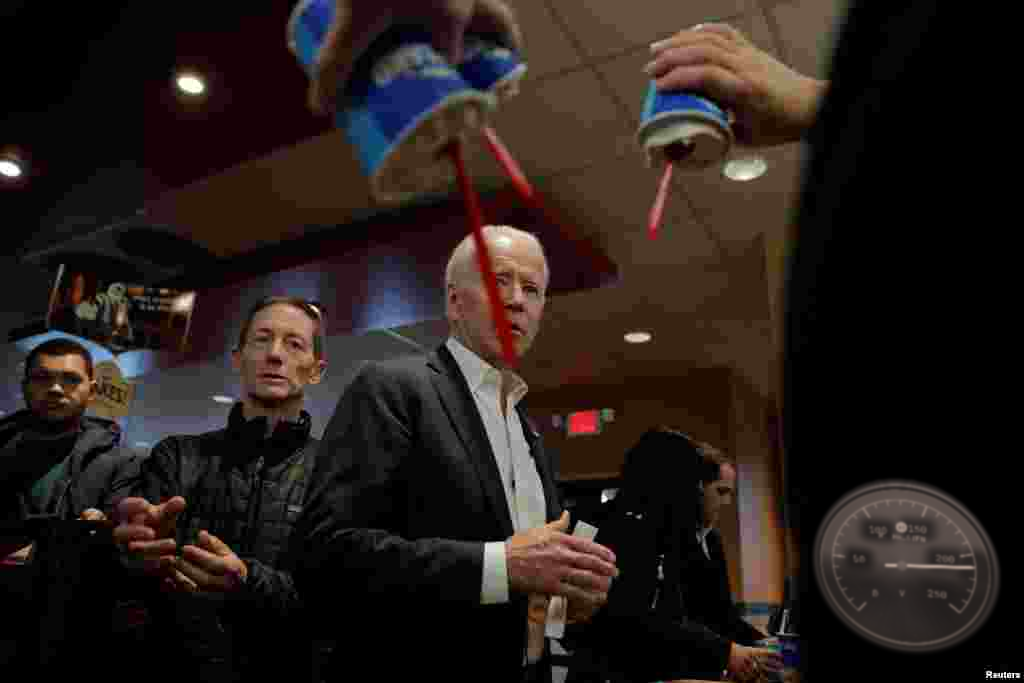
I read 210 V
